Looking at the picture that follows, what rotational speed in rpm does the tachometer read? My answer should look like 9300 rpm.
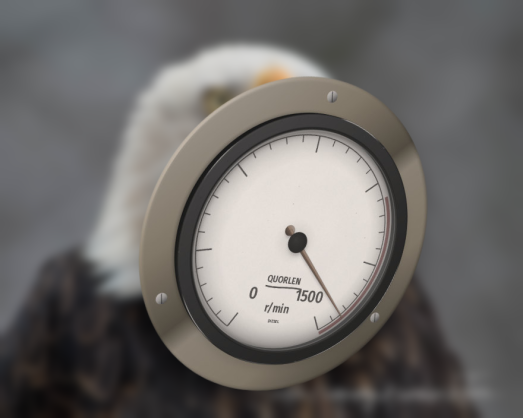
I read 1425 rpm
